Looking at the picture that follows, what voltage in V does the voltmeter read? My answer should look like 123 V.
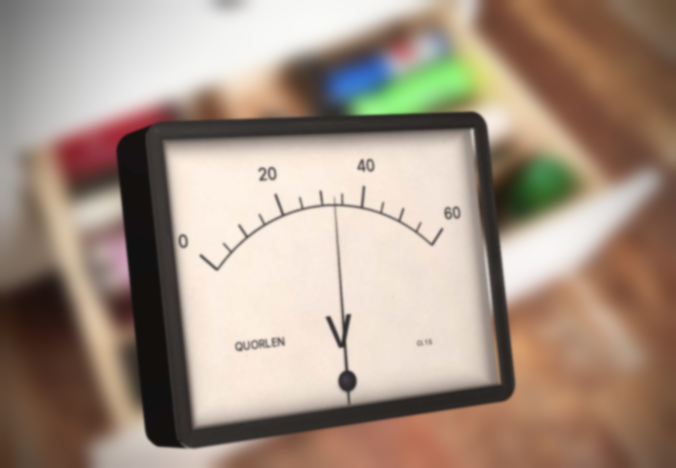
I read 32.5 V
